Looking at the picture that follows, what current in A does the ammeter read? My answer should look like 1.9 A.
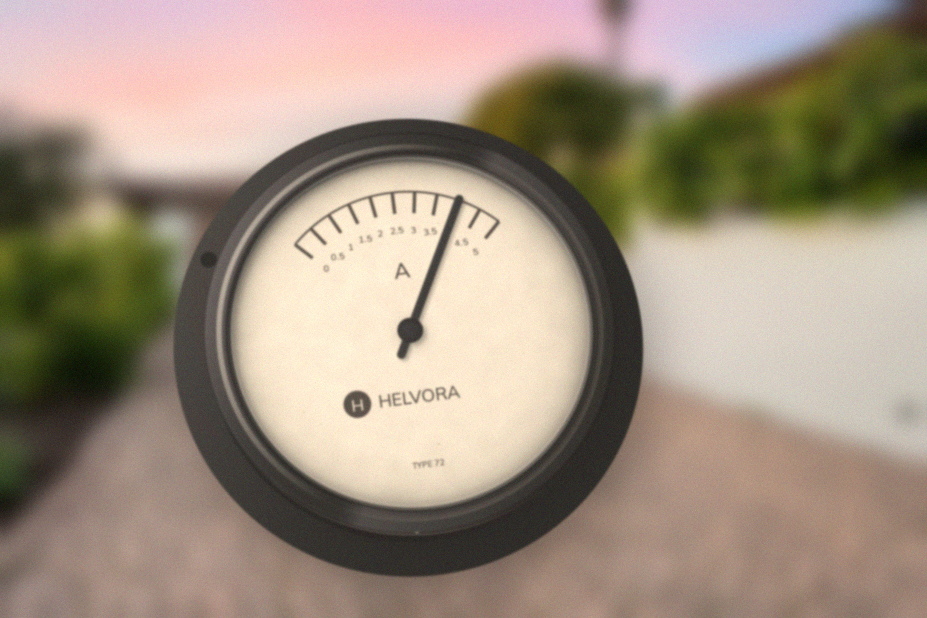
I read 4 A
